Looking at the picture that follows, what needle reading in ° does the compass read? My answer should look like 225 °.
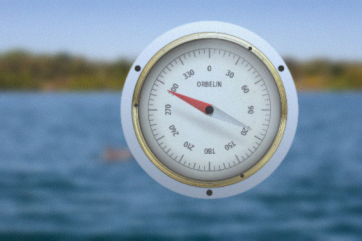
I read 295 °
